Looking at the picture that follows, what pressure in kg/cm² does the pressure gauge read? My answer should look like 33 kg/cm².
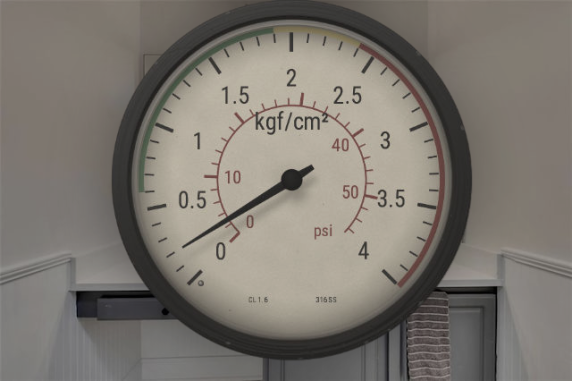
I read 0.2 kg/cm²
